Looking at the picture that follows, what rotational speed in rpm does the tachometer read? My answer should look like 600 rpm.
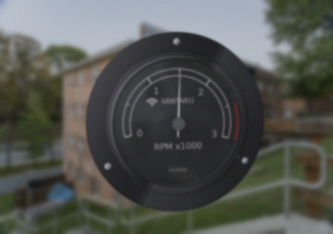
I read 1500 rpm
